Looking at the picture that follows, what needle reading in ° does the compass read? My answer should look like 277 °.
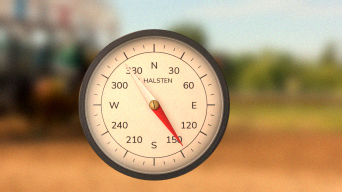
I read 145 °
